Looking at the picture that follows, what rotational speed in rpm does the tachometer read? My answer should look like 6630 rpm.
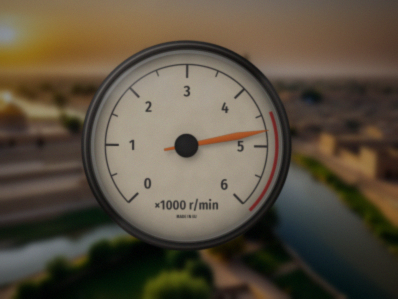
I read 4750 rpm
